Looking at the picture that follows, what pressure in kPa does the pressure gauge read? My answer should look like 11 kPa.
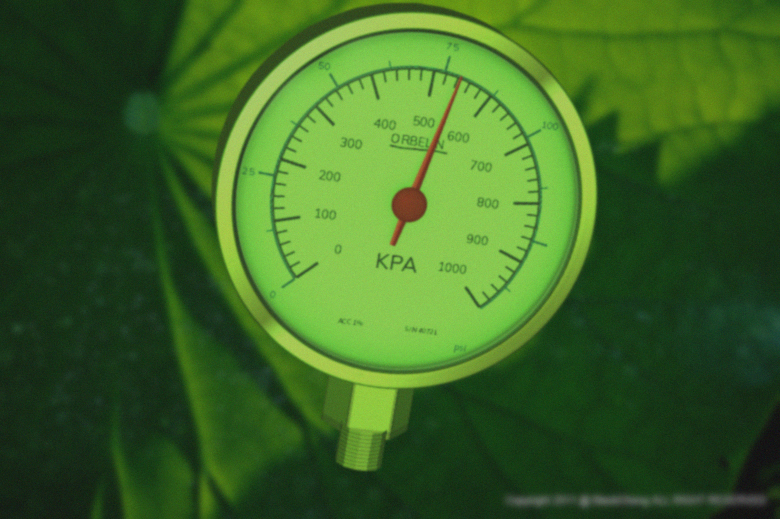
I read 540 kPa
